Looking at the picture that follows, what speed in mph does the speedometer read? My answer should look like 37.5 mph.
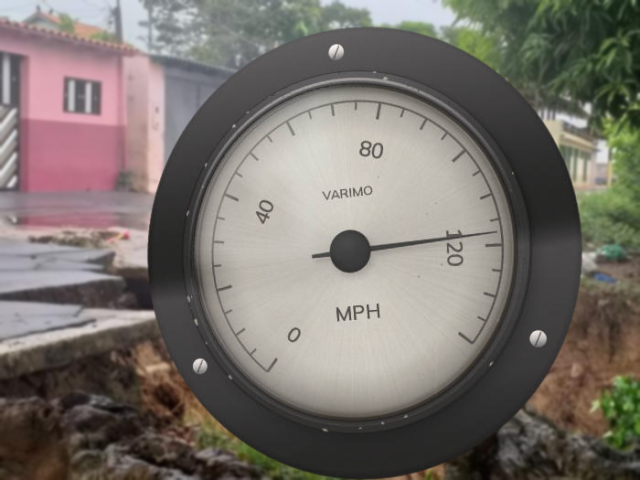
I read 117.5 mph
